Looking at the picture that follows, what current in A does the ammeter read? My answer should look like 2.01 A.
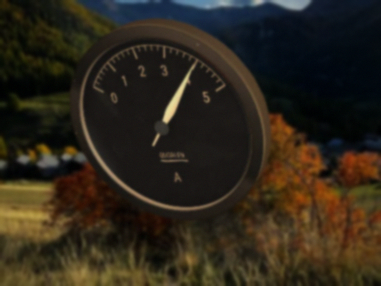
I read 4 A
